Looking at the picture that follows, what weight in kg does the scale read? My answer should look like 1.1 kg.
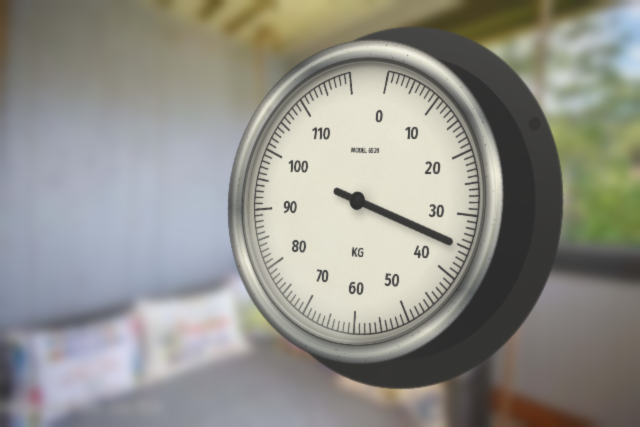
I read 35 kg
